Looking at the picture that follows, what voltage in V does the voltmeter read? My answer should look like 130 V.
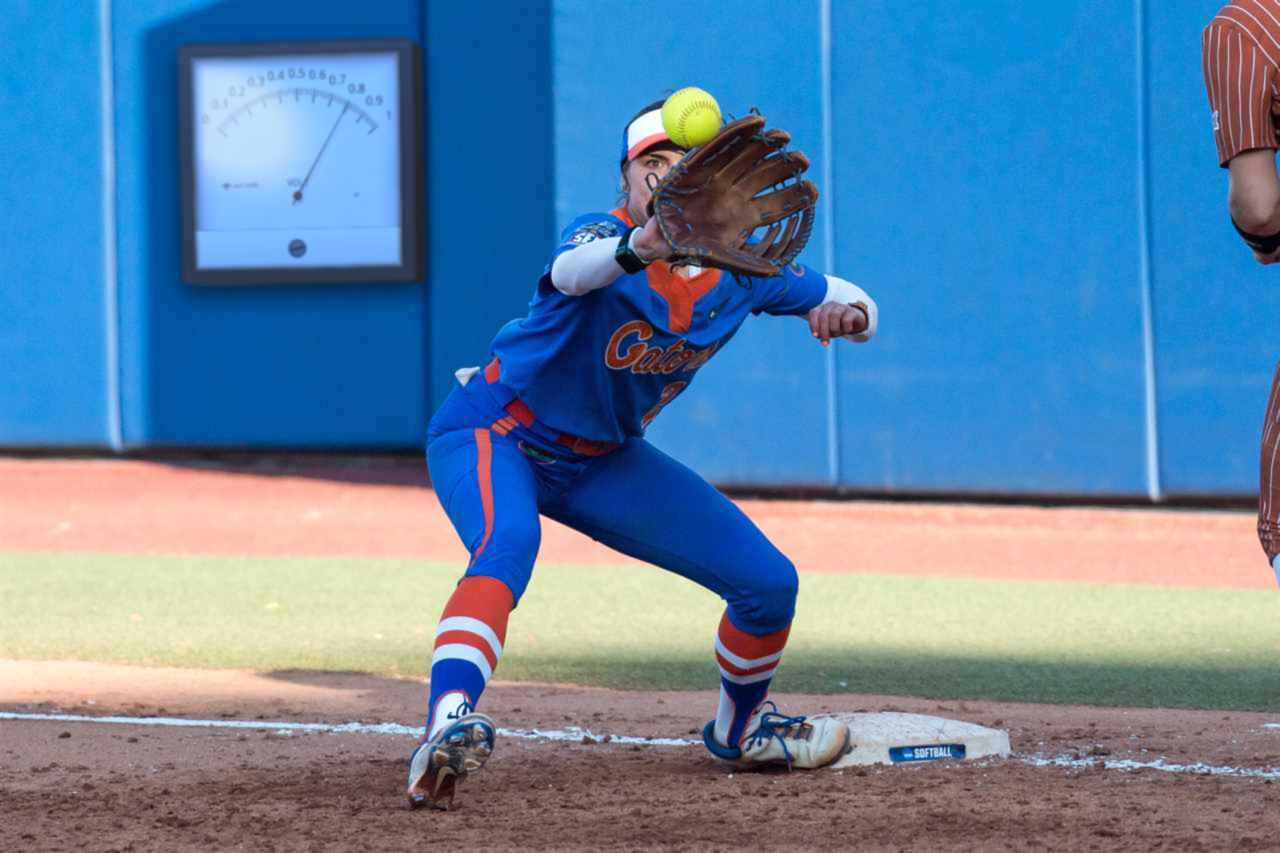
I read 0.8 V
